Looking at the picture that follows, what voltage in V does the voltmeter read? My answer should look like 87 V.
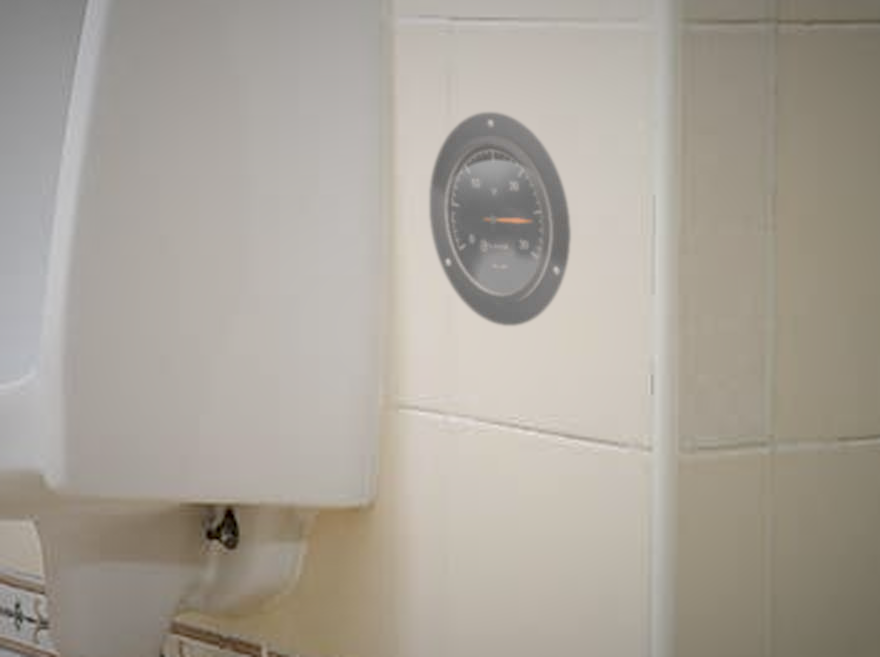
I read 26 V
